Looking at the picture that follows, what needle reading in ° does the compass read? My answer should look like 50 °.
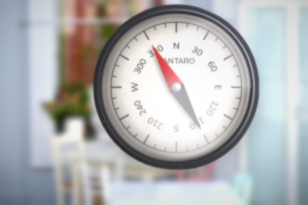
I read 330 °
